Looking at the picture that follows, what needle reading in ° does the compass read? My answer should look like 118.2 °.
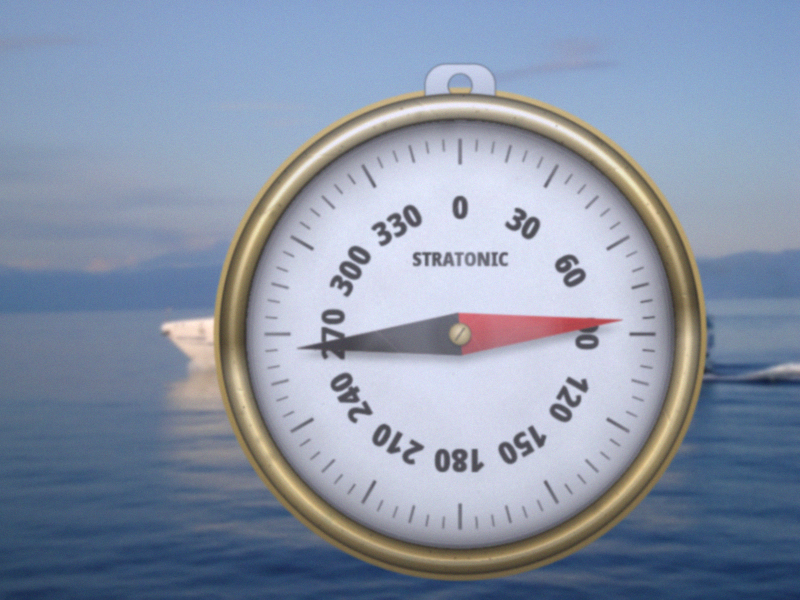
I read 85 °
